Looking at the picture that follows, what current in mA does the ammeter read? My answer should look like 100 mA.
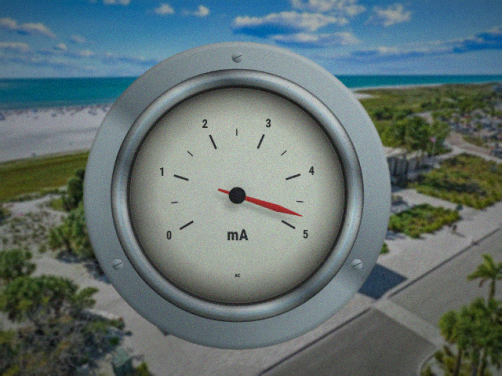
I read 4.75 mA
